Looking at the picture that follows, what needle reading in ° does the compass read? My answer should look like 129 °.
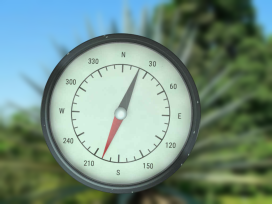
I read 200 °
